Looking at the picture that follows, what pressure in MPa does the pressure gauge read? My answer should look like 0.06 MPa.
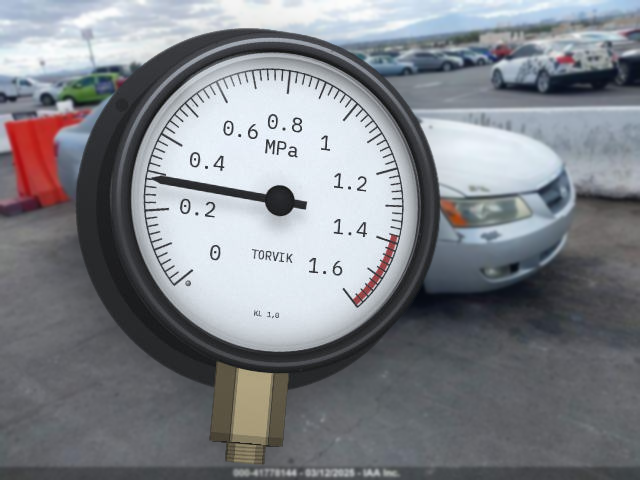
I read 0.28 MPa
